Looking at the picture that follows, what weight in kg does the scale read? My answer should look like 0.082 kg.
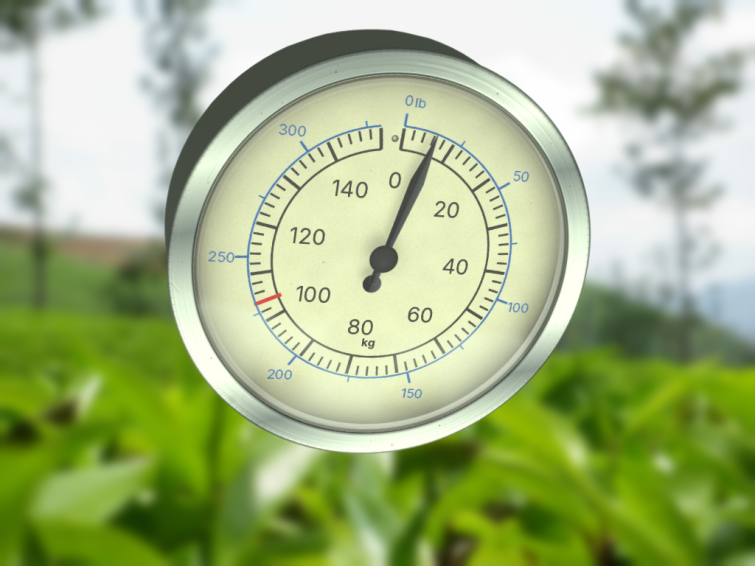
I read 6 kg
